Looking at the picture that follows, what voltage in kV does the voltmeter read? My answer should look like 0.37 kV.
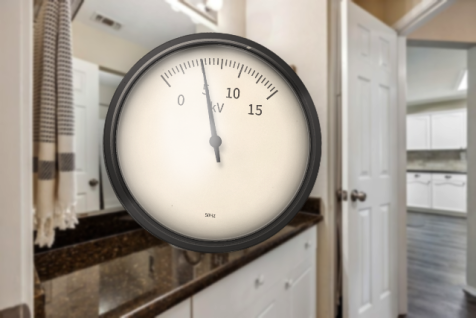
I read 5 kV
